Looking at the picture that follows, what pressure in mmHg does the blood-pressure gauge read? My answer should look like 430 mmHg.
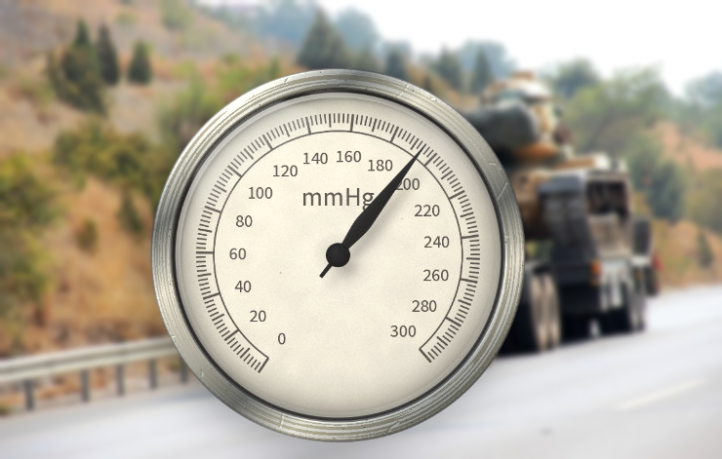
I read 194 mmHg
